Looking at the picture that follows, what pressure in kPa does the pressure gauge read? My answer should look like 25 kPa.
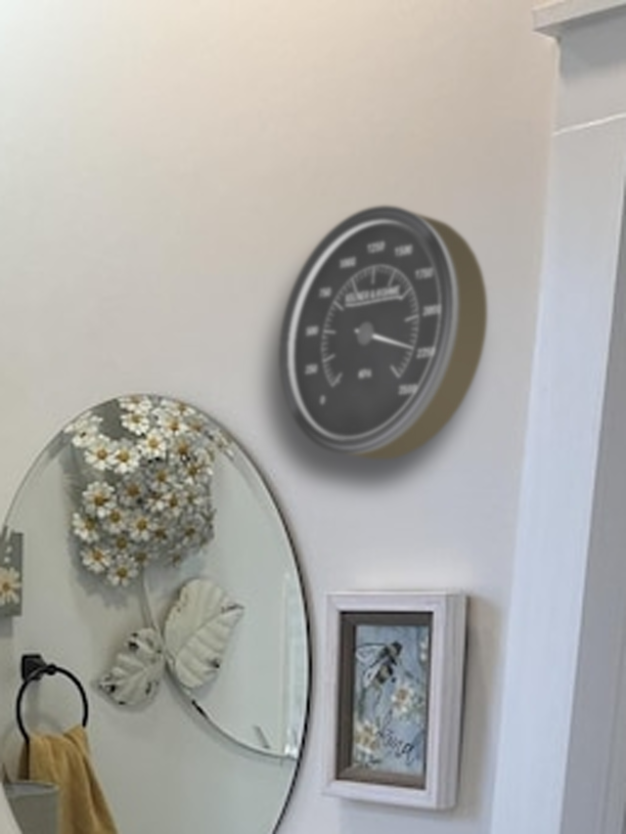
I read 2250 kPa
